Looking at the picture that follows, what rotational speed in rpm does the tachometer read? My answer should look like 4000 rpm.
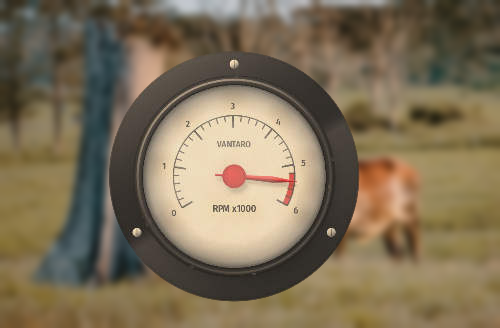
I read 5400 rpm
